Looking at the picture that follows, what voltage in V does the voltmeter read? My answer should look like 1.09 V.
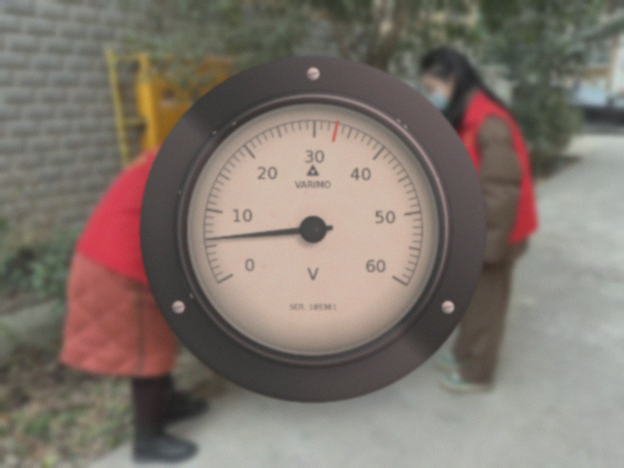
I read 6 V
